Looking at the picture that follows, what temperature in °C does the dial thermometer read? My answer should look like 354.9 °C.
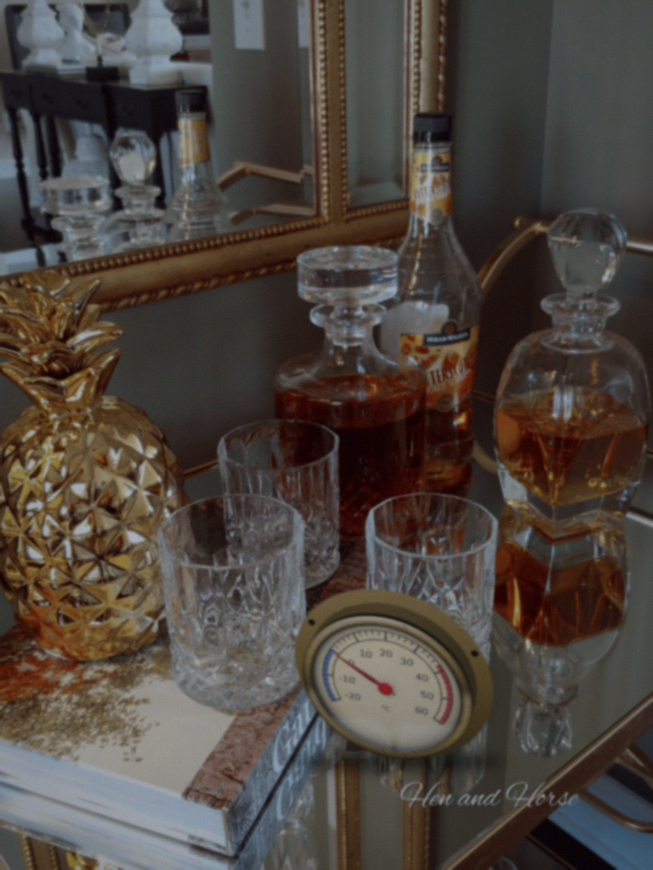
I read 0 °C
